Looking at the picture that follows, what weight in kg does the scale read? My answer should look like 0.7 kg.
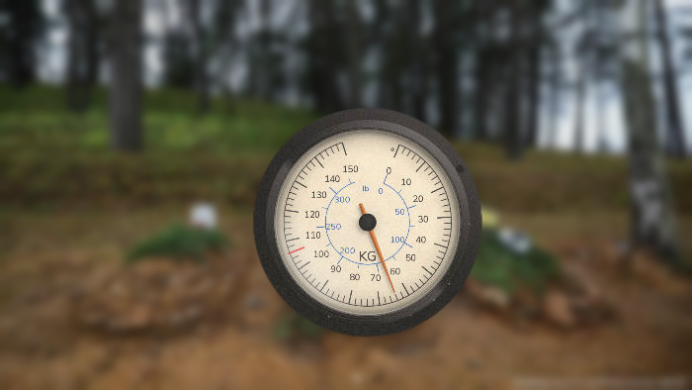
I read 64 kg
